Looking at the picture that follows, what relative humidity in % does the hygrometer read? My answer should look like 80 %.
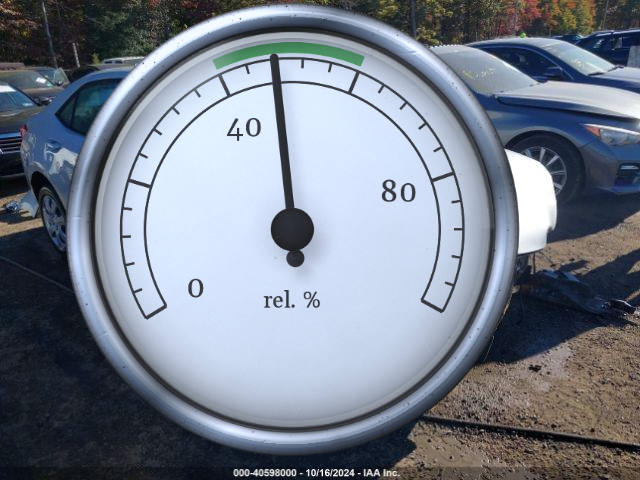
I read 48 %
